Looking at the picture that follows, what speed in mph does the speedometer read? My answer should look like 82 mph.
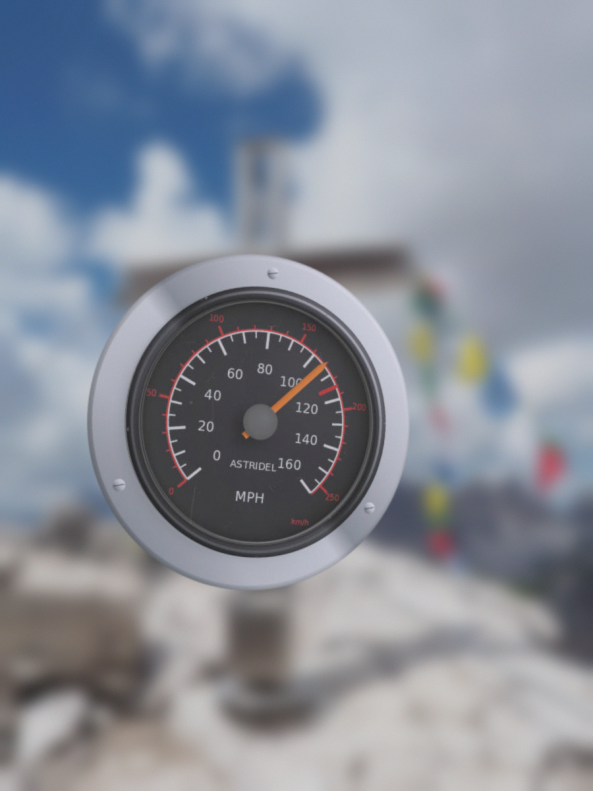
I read 105 mph
